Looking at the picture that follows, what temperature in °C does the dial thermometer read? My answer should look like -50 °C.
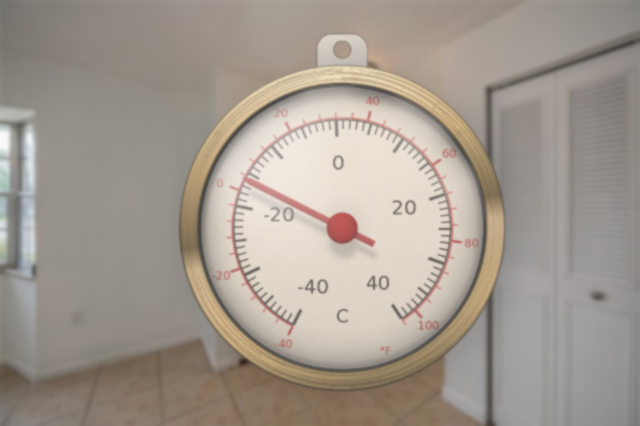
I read -16 °C
